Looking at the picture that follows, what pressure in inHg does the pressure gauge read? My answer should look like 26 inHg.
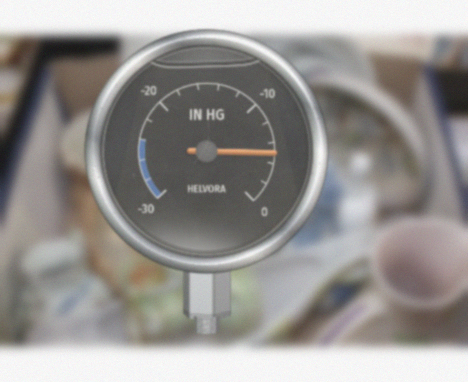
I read -5 inHg
